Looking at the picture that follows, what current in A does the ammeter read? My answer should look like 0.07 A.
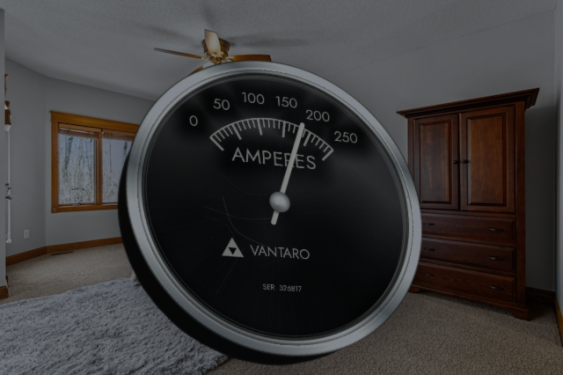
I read 180 A
